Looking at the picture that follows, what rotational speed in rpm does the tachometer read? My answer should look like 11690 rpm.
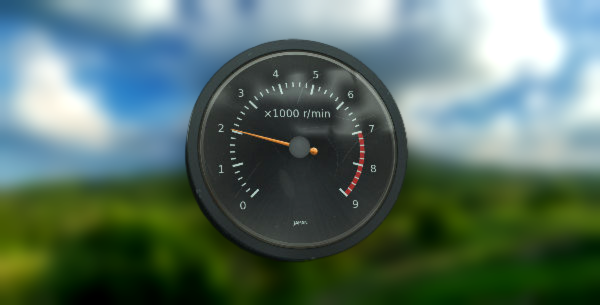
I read 2000 rpm
